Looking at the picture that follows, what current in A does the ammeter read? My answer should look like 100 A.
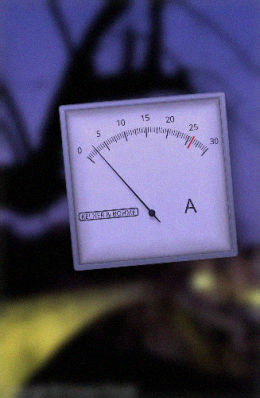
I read 2.5 A
